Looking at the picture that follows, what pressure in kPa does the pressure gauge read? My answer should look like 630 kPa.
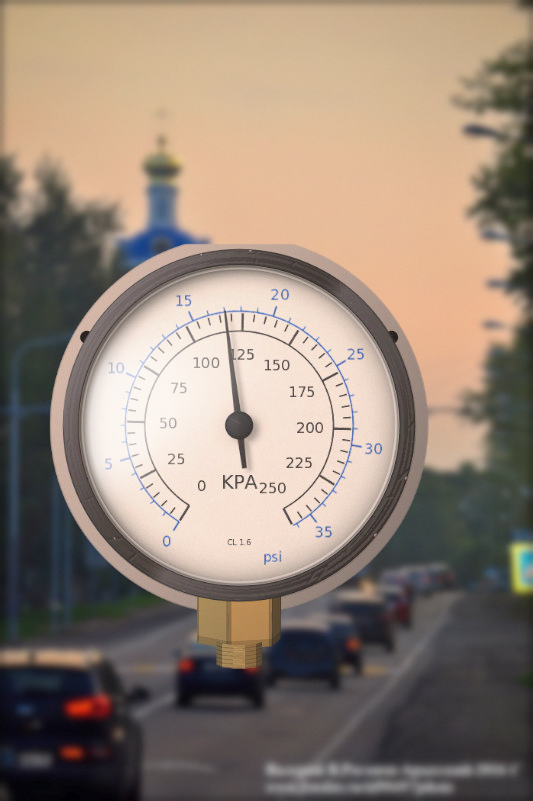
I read 117.5 kPa
